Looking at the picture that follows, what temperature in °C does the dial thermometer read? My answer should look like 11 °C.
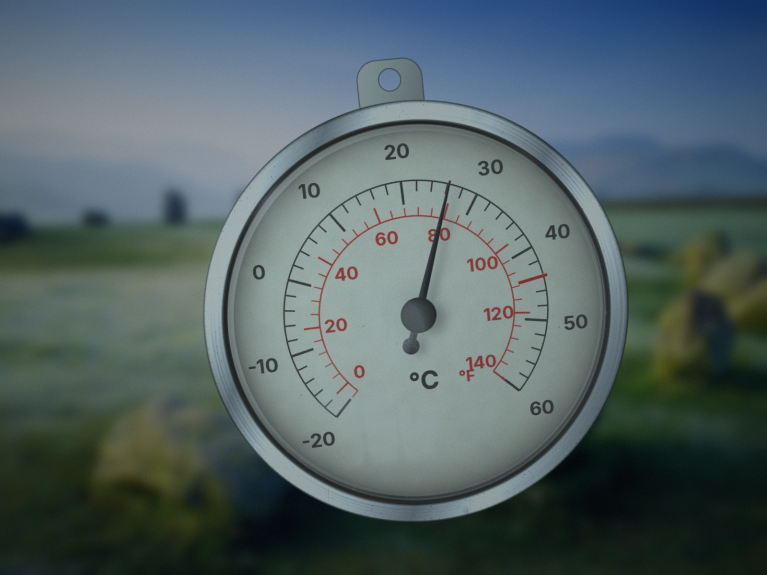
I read 26 °C
